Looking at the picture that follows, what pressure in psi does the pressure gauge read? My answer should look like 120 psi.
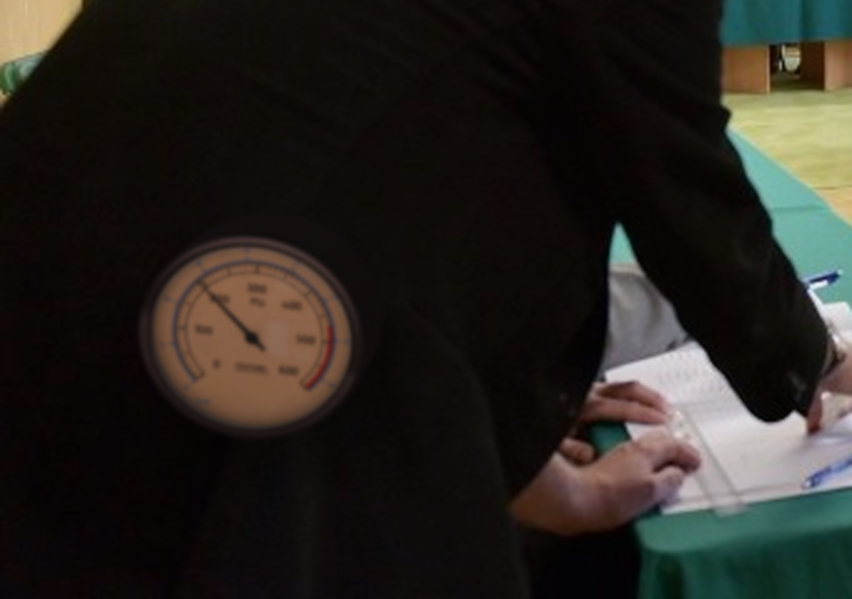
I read 200 psi
